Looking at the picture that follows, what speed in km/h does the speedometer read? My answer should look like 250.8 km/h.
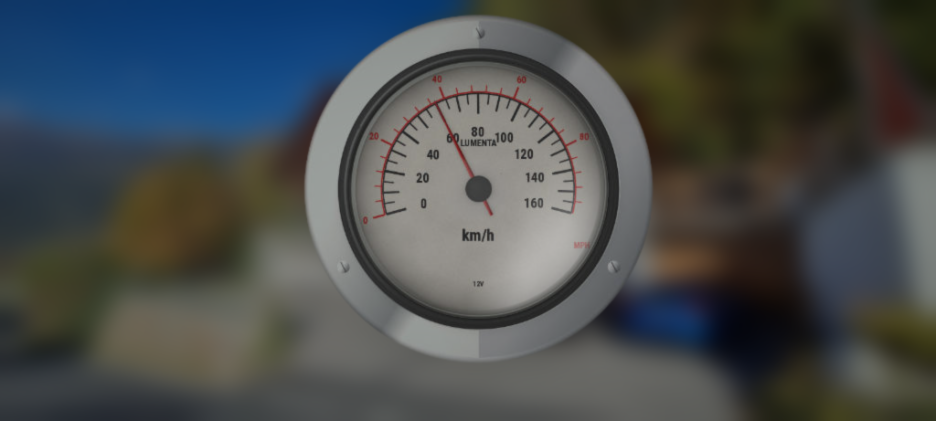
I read 60 km/h
